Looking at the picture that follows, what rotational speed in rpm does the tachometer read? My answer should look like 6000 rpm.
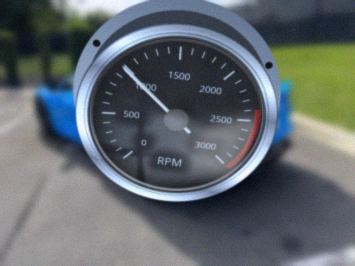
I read 1000 rpm
